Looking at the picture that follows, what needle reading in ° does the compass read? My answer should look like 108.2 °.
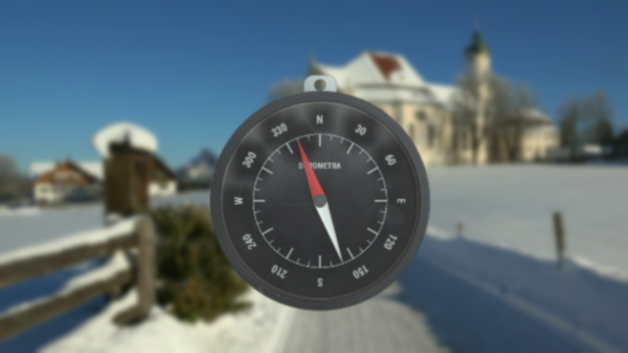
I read 340 °
